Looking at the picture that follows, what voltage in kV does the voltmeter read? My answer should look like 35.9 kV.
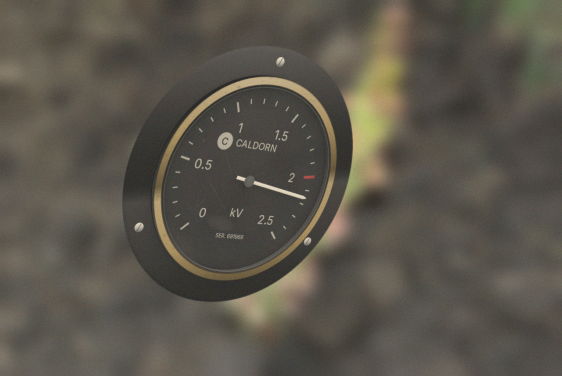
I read 2.15 kV
